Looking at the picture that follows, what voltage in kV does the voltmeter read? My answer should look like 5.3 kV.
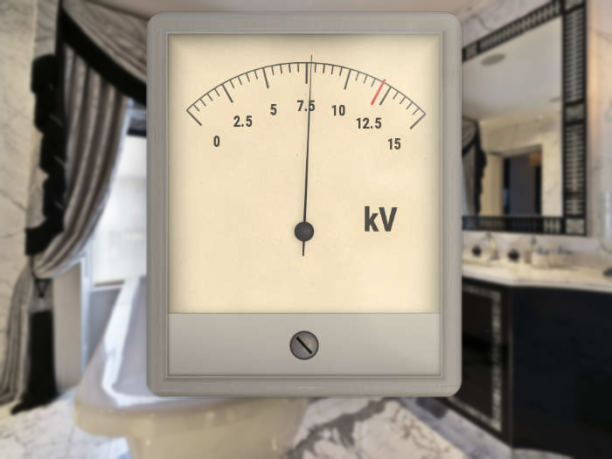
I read 7.75 kV
